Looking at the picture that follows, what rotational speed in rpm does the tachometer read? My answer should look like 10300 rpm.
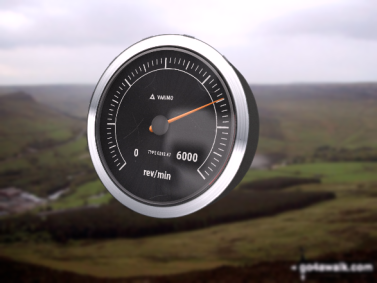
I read 4500 rpm
